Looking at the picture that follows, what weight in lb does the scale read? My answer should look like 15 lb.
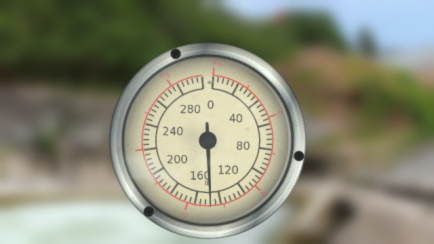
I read 148 lb
